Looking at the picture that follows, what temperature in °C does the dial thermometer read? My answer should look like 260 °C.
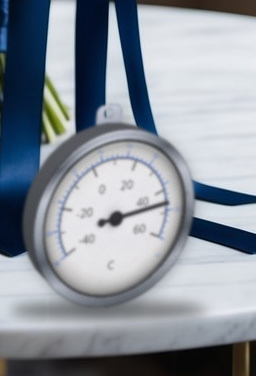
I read 45 °C
